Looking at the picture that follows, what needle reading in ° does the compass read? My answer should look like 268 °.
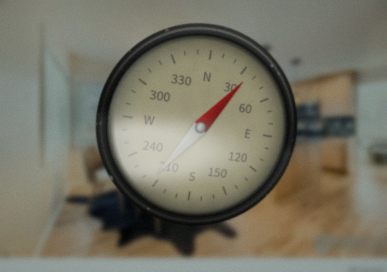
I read 35 °
